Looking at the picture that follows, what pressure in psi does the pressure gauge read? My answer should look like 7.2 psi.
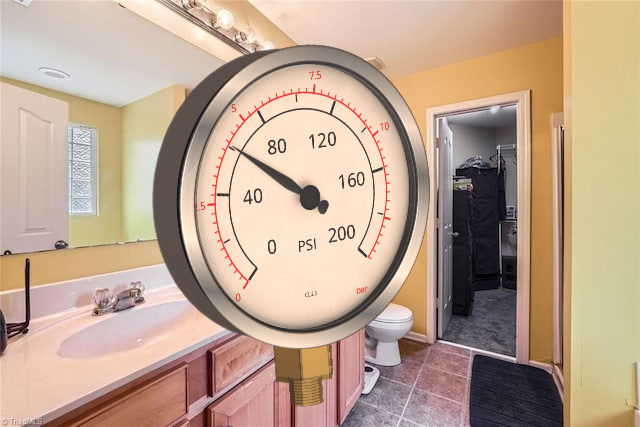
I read 60 psi
